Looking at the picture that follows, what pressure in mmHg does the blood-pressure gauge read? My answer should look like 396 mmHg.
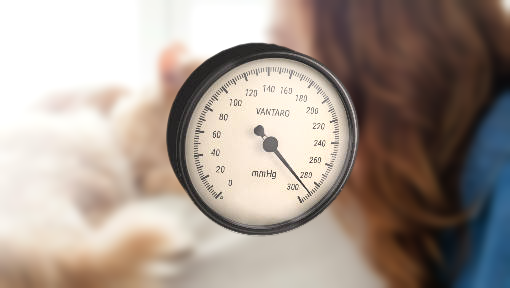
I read 290 mmHg
